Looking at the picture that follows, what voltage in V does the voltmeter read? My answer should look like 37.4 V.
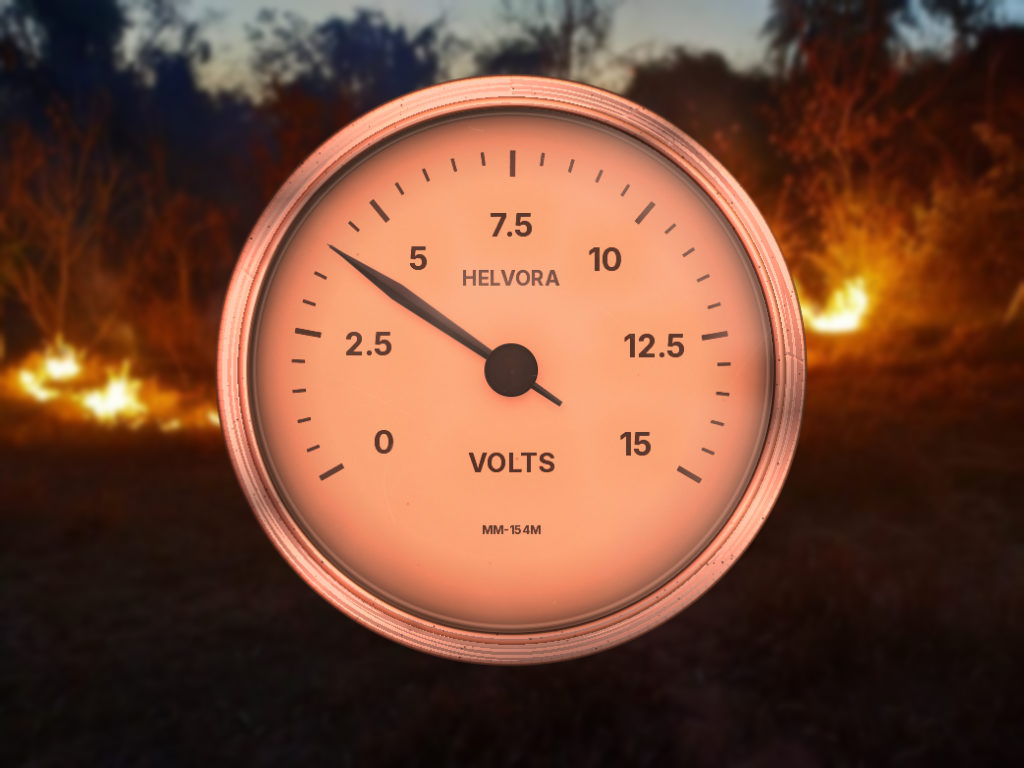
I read 4 V
